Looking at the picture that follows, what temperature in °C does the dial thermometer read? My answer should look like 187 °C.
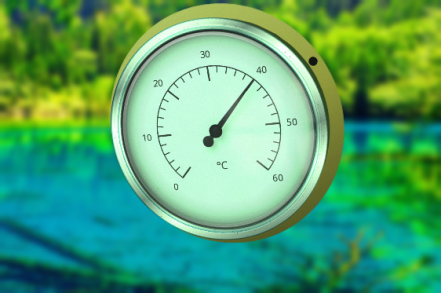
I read 40 °C
